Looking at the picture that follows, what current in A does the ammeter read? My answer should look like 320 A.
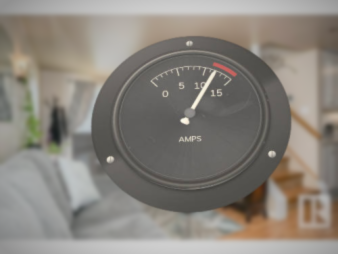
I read 12 A
